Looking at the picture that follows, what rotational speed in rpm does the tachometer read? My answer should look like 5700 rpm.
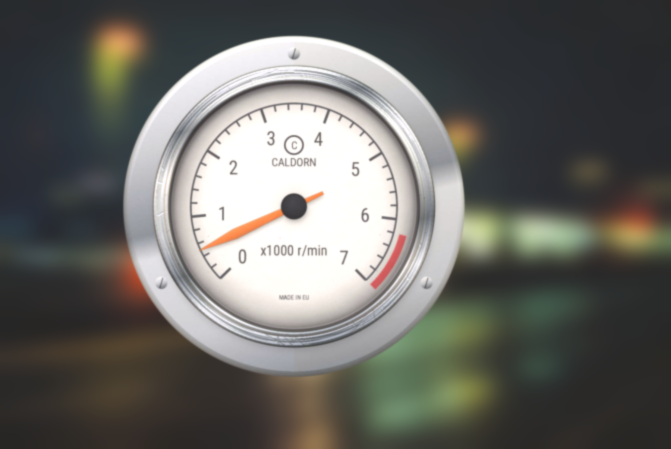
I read 500 rpm
